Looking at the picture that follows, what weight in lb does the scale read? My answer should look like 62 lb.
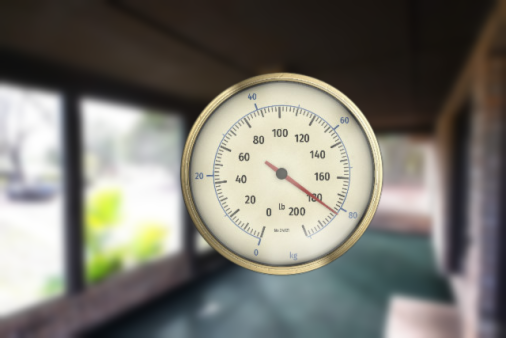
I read 180 lb
